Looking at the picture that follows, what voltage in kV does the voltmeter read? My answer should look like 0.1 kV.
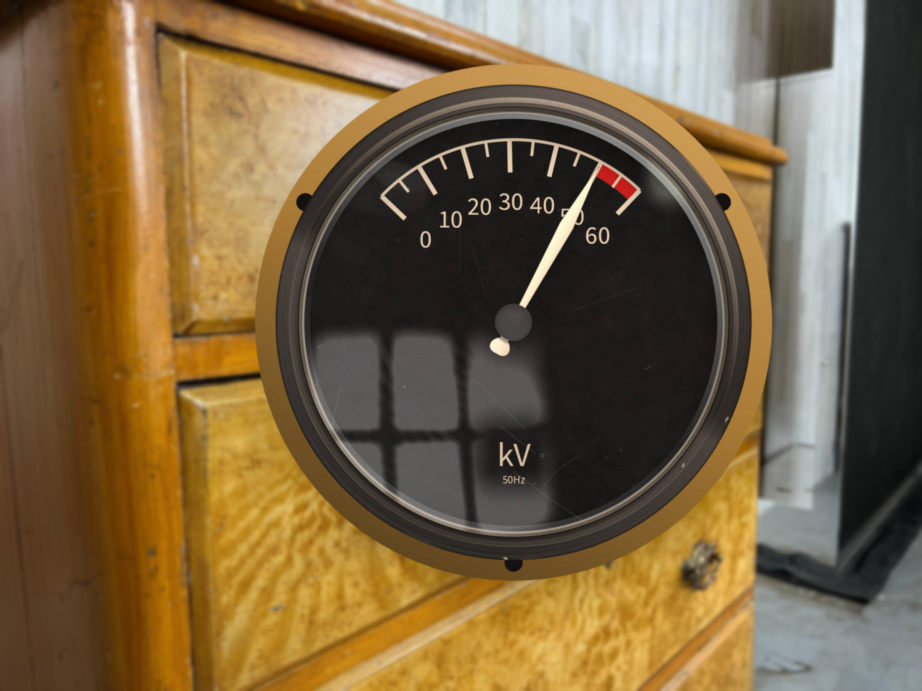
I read 50 kV
